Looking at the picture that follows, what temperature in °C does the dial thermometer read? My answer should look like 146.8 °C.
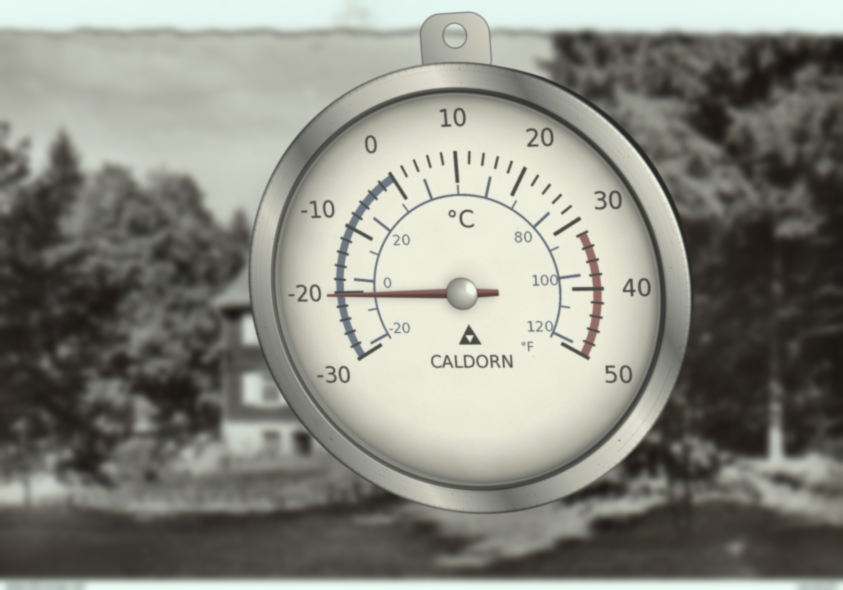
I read -20 °C
